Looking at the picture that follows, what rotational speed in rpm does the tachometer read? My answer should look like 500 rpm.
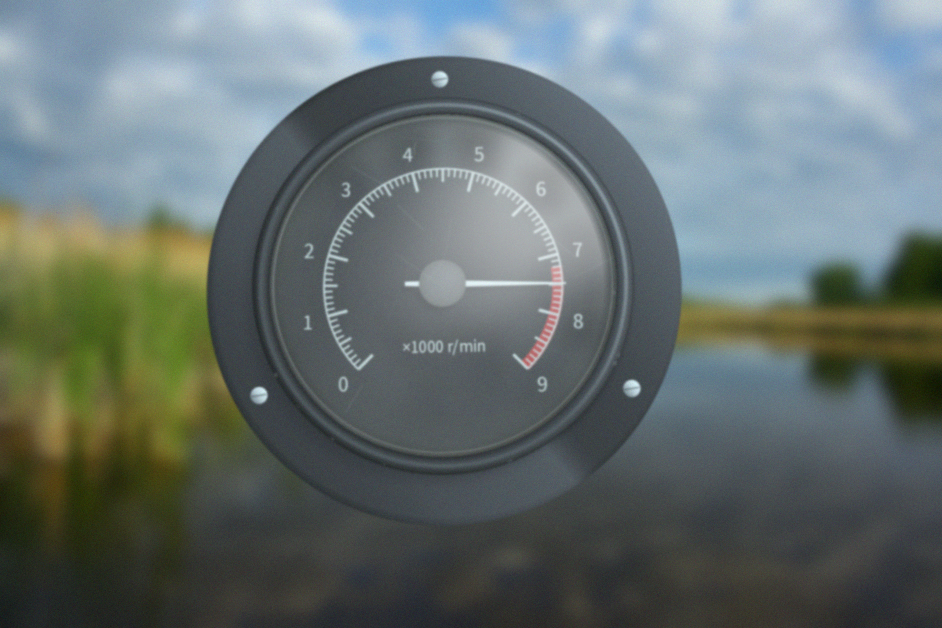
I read 7500 rpm
